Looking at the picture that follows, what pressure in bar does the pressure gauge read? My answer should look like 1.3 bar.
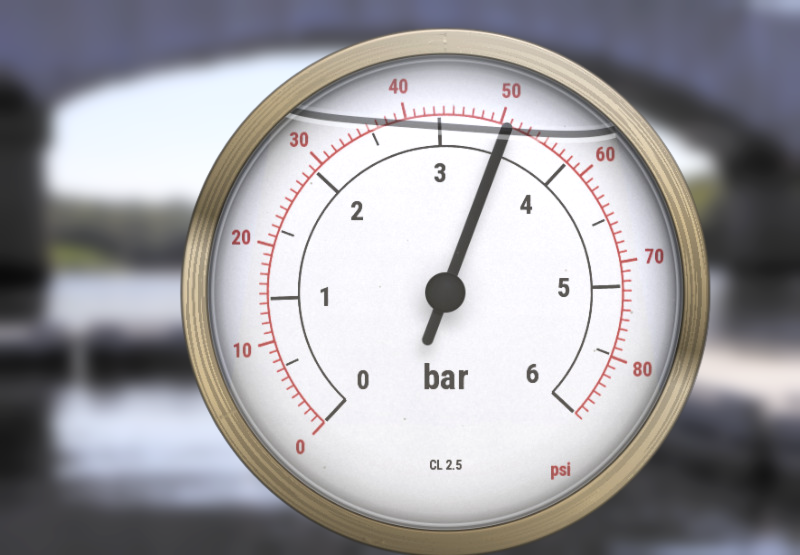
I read 3.5 bar
